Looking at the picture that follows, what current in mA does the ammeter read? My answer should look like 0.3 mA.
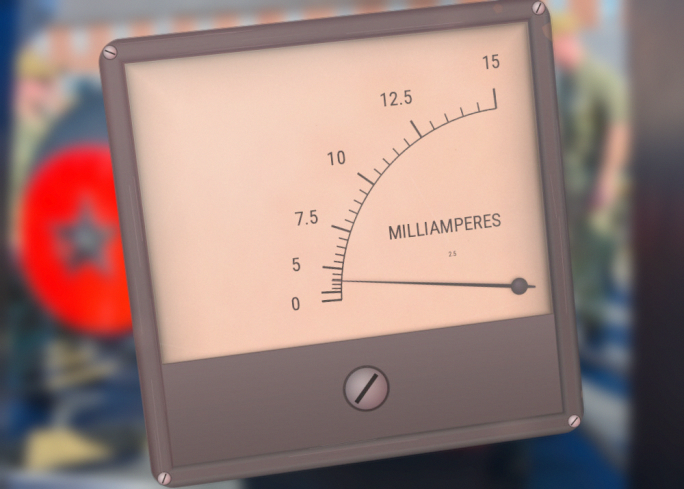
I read 4 mA
